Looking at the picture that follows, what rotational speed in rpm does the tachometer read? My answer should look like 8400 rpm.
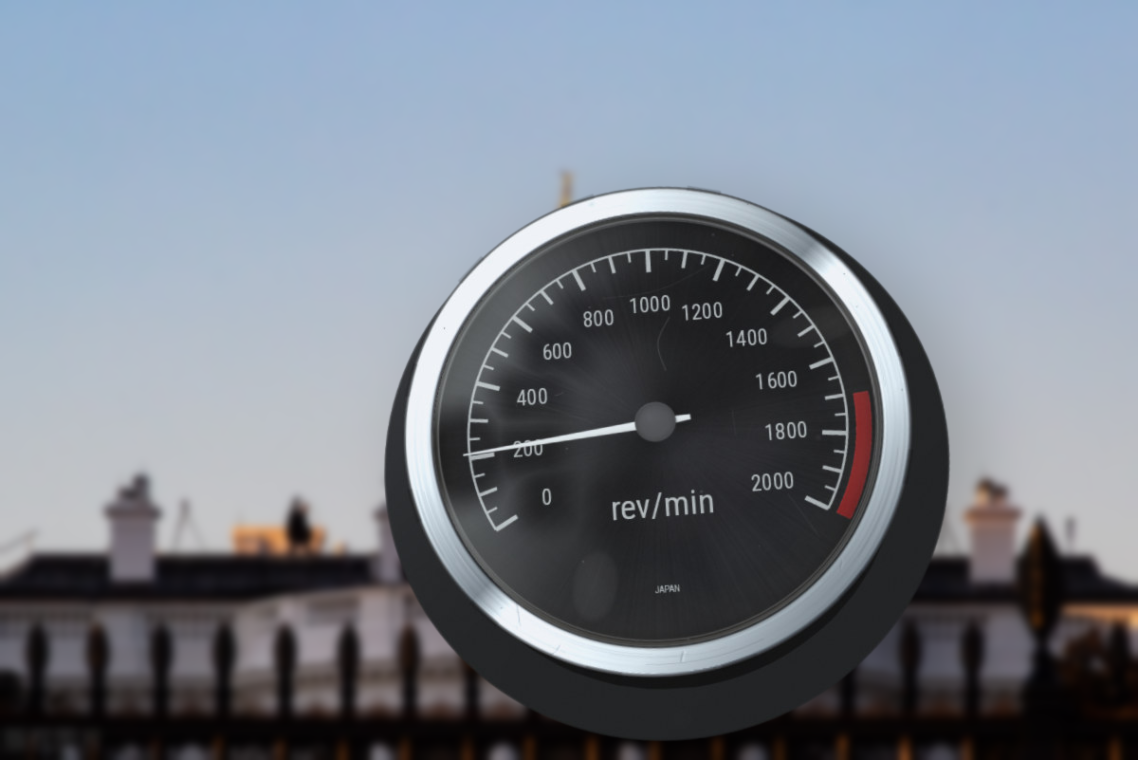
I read 200 rpm
